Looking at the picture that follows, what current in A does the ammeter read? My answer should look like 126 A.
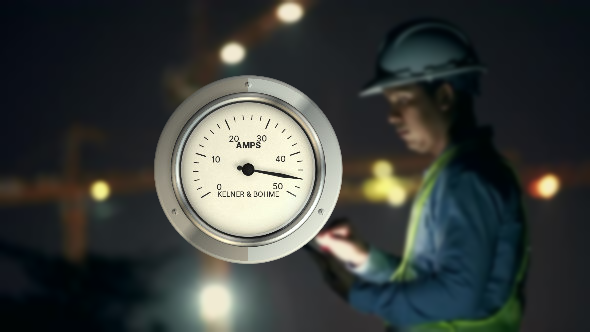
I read 46 A
